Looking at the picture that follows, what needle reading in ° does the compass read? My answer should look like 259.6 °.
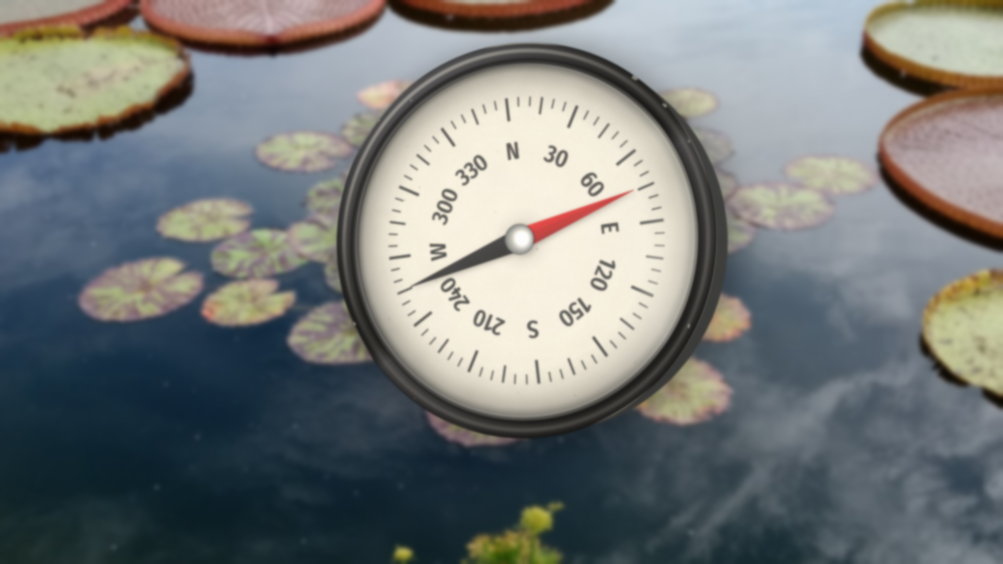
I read 75 °
